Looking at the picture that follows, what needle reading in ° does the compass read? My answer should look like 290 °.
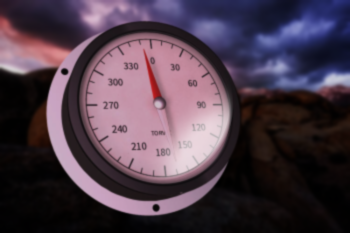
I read 350 °
